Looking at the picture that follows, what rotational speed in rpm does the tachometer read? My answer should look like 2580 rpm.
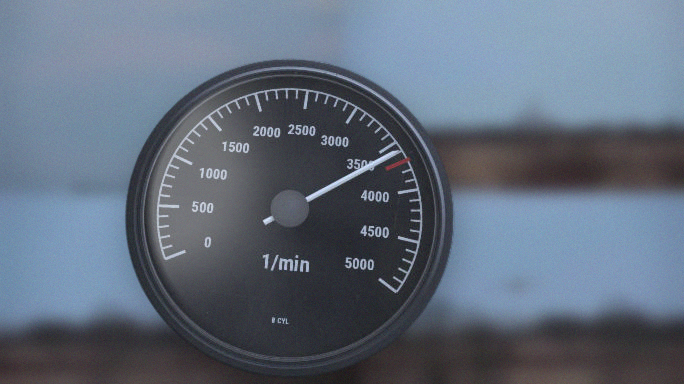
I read 3600 rpm
